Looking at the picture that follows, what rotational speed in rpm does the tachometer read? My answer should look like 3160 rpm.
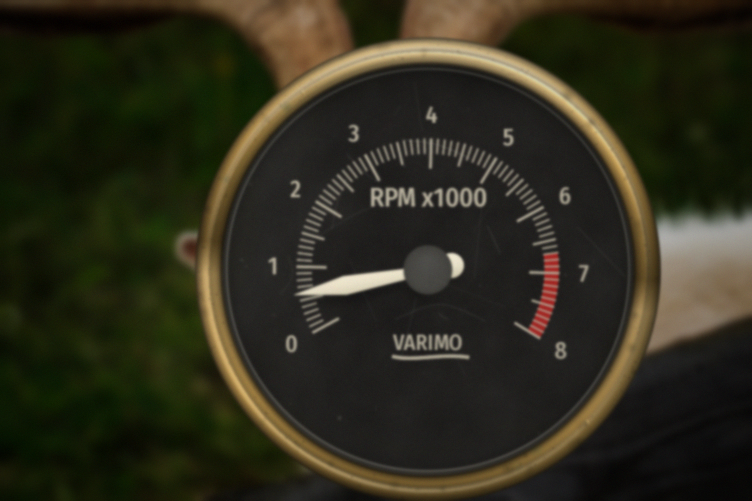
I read 600 rpm
